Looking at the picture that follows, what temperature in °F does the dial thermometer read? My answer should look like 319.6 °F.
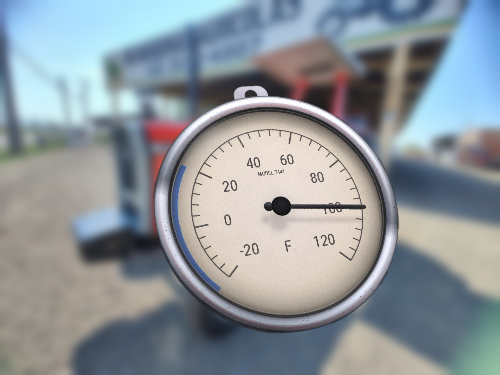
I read 100 °F
